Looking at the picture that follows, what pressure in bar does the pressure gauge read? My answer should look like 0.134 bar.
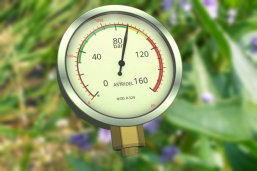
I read 90 bar
